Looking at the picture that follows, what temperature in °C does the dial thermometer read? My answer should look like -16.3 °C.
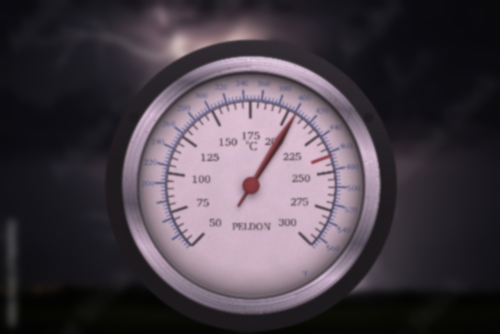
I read 205 °C
